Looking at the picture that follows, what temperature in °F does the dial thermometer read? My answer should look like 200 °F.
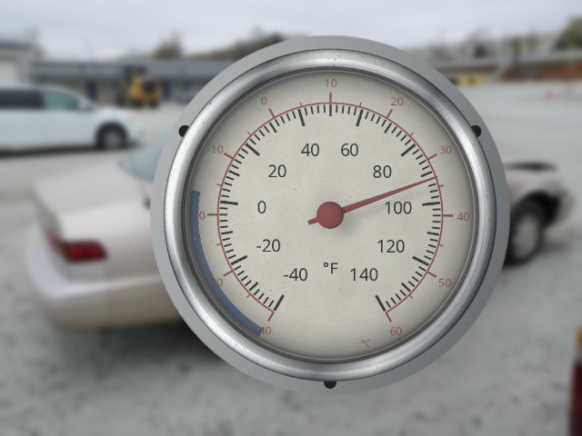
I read 92 °F
